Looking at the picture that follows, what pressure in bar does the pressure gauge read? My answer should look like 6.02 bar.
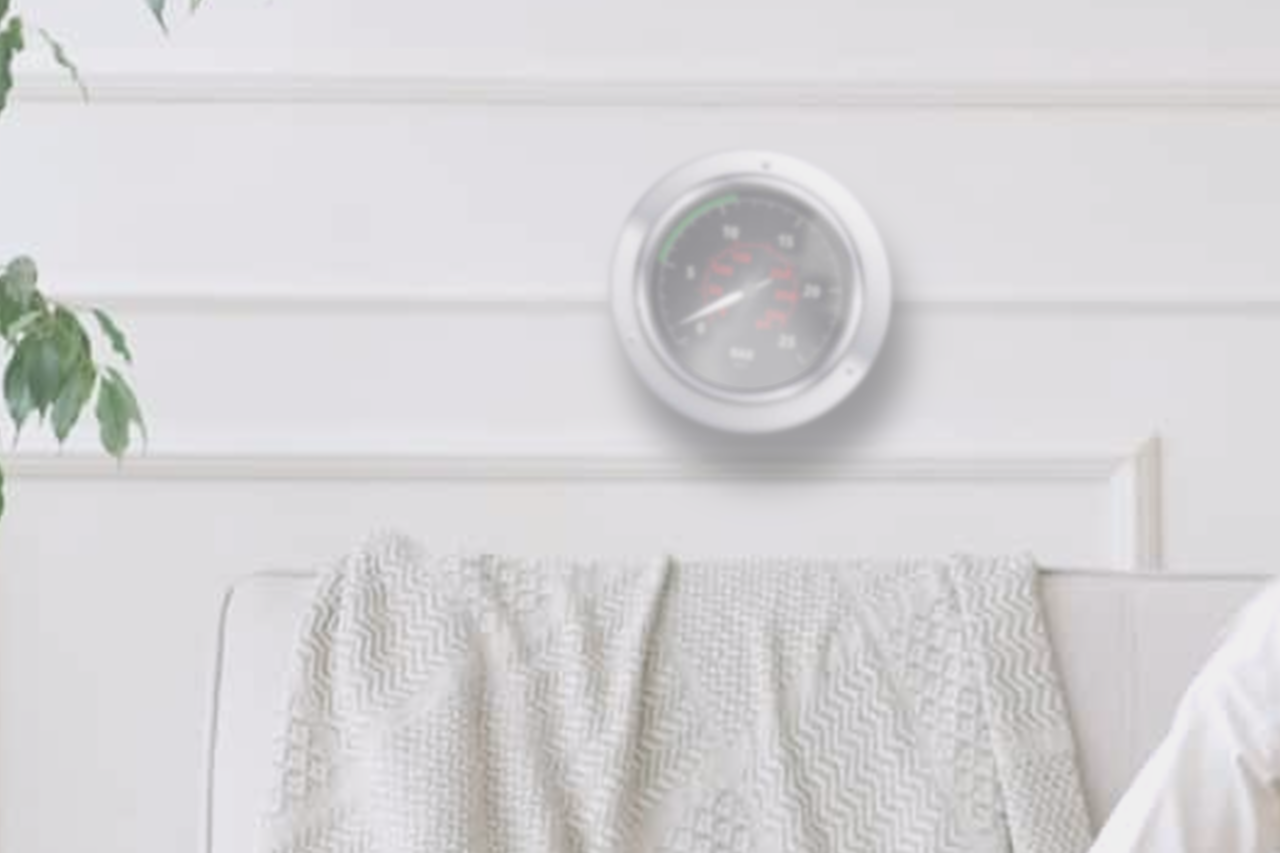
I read 1 bar
